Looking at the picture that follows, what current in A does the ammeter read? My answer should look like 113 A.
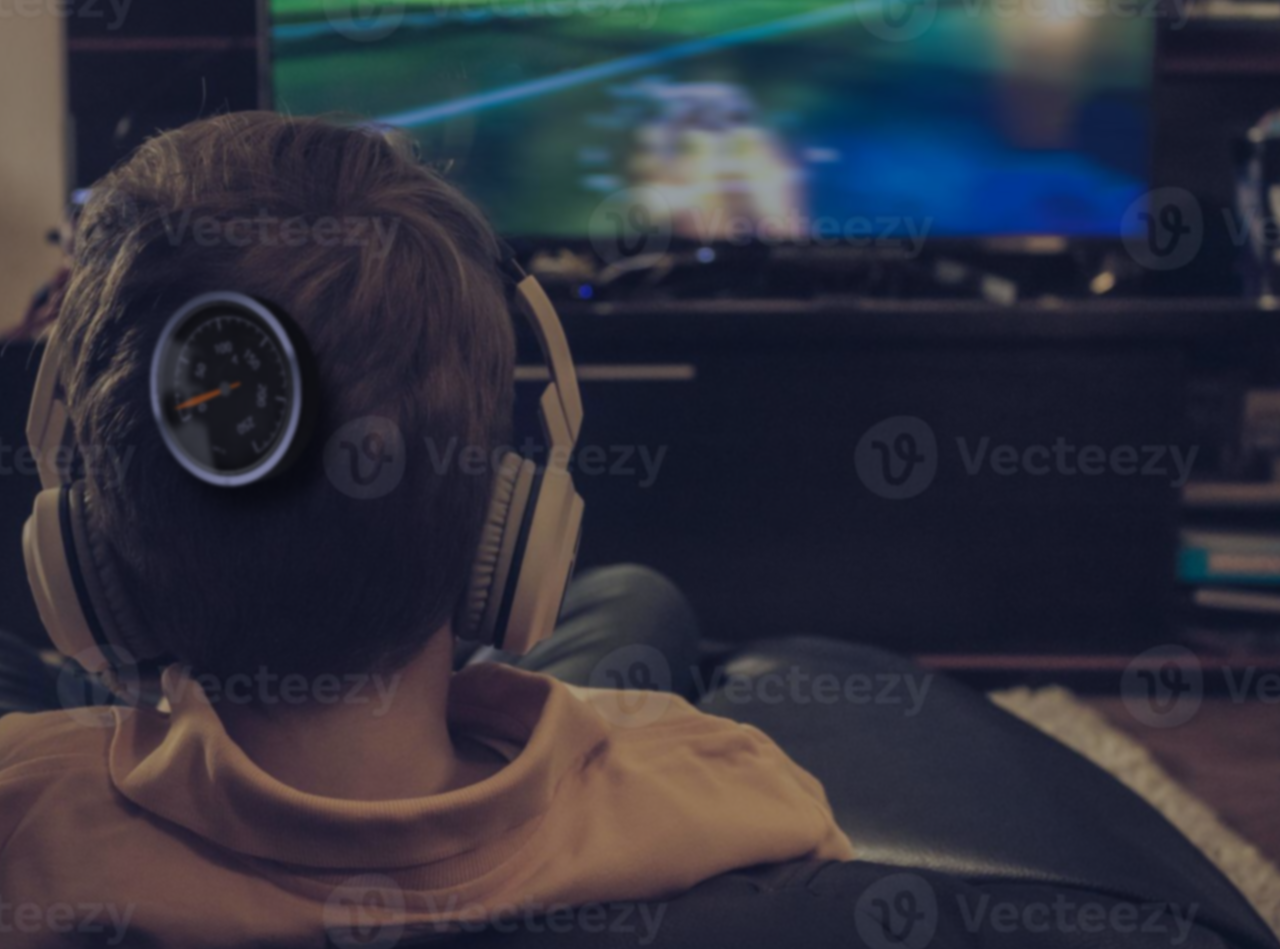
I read 10 A
